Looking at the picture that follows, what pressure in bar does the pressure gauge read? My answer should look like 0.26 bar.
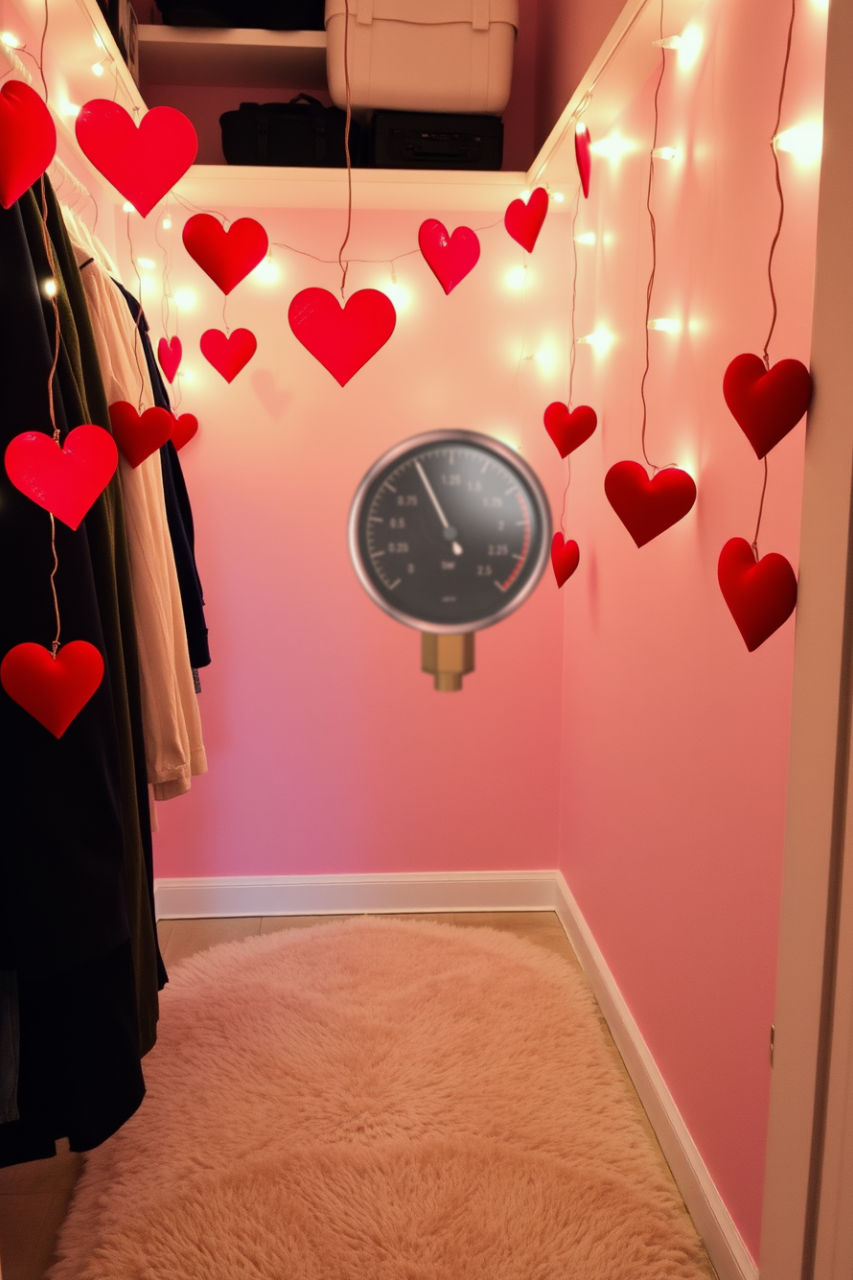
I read 1 bar
